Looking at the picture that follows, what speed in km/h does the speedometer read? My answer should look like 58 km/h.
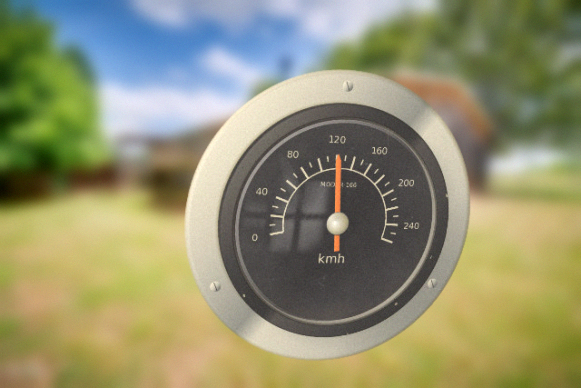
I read 120 km/h
